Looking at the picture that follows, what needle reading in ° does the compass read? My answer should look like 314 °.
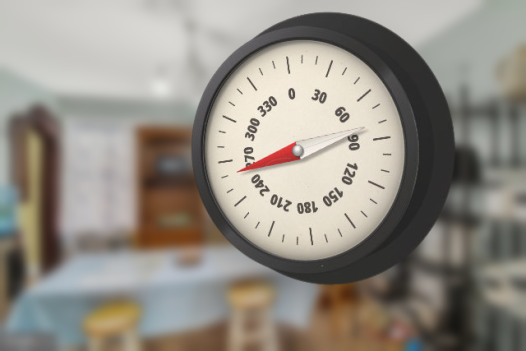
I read 260 °
